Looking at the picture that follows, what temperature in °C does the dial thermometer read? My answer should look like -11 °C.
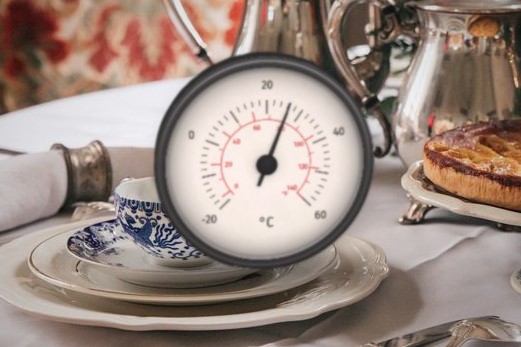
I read 26 °C
